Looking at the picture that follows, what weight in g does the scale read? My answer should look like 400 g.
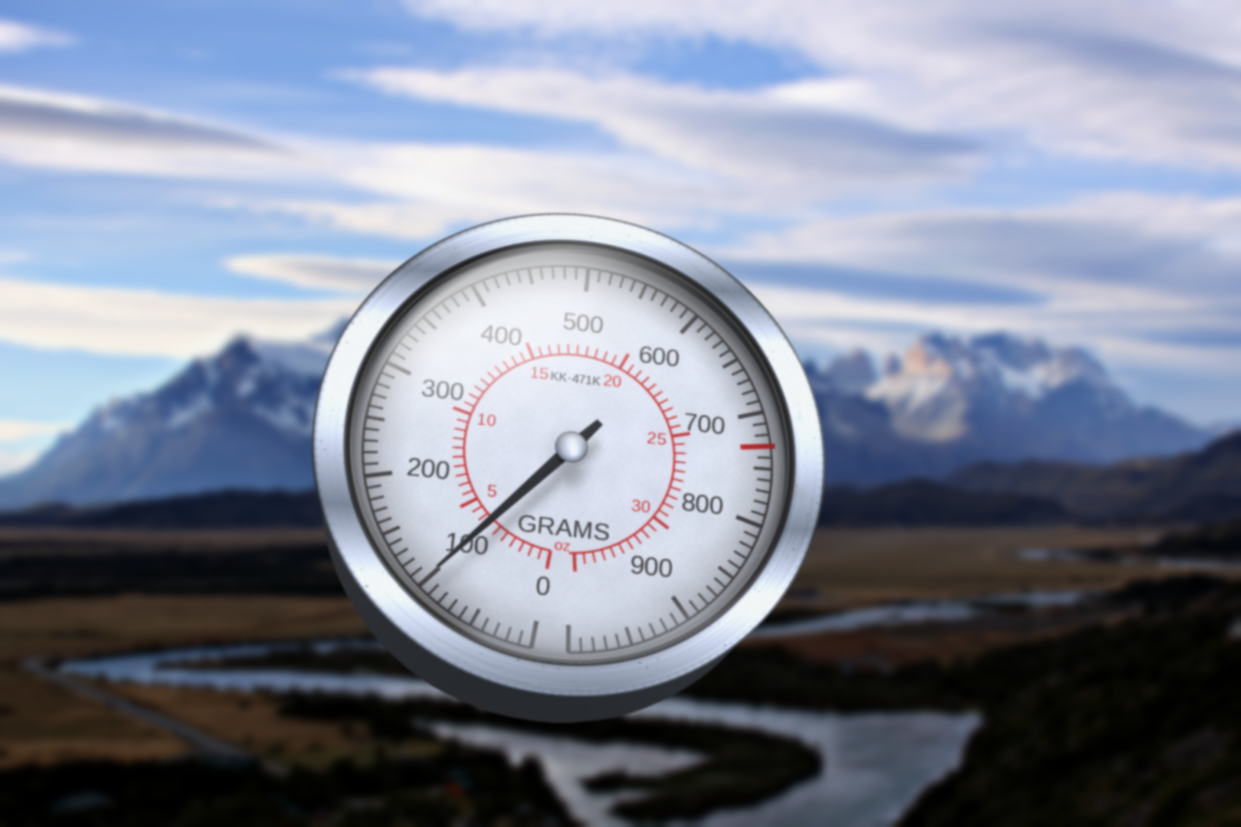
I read 100 g
